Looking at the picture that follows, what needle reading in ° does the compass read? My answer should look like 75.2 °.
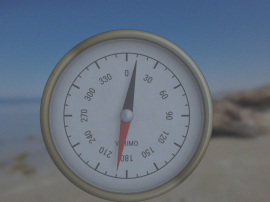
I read 190 °
